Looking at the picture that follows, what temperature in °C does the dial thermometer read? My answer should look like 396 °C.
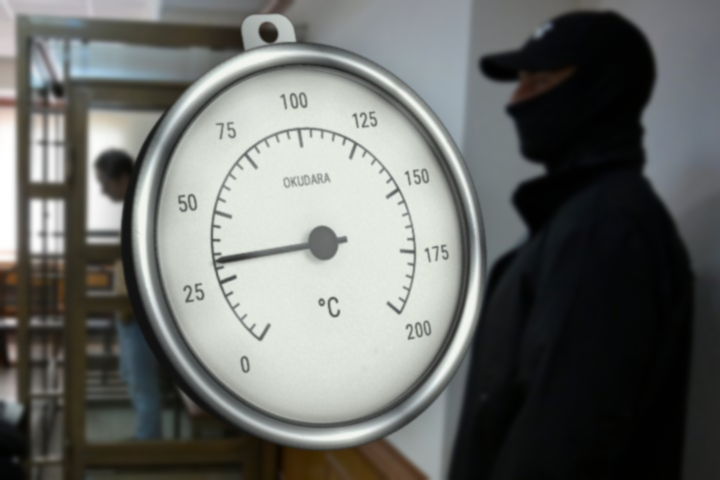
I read 32.5 °C
